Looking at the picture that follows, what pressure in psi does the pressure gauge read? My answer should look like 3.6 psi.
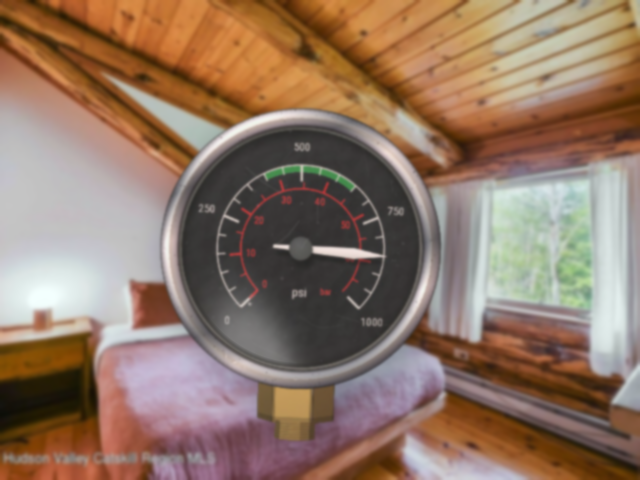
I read 850 psi
